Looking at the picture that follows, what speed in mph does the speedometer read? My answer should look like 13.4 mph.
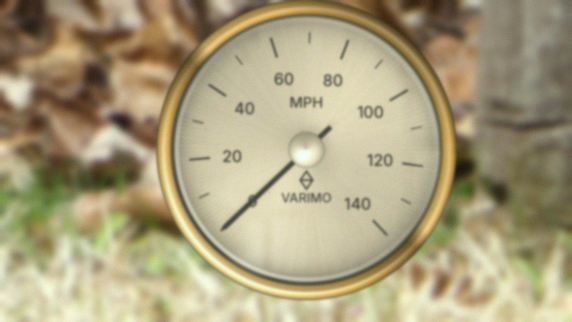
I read 0 mph
